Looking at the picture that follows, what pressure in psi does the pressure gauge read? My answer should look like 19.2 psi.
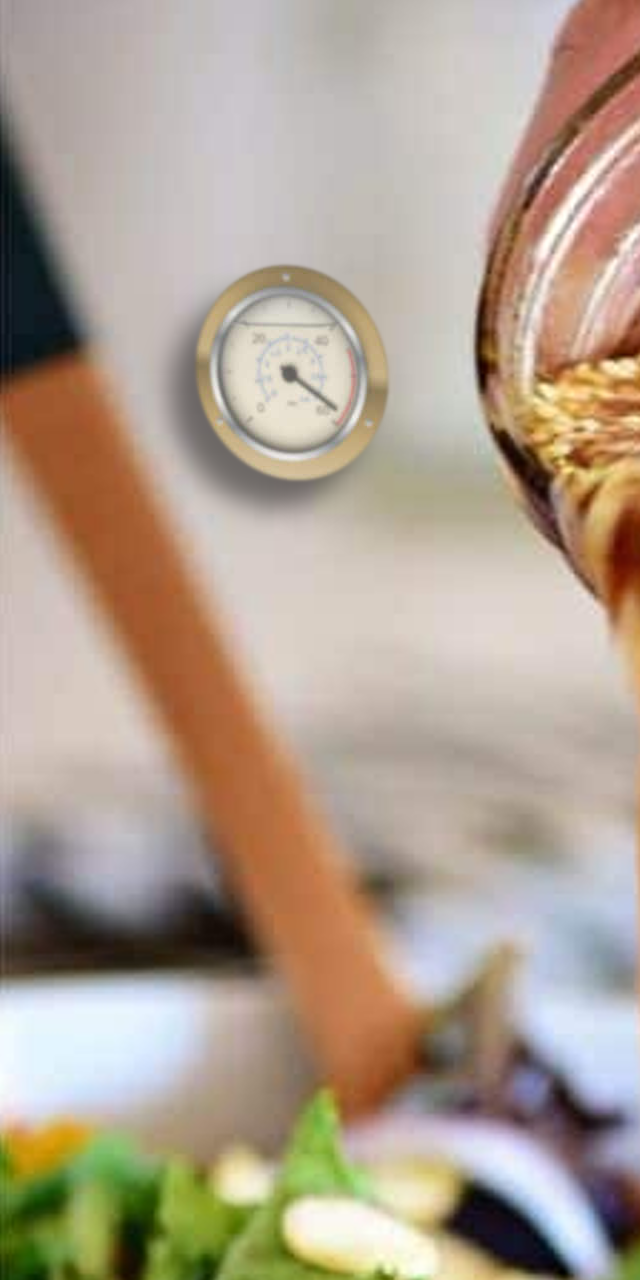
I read 57.5 psi
